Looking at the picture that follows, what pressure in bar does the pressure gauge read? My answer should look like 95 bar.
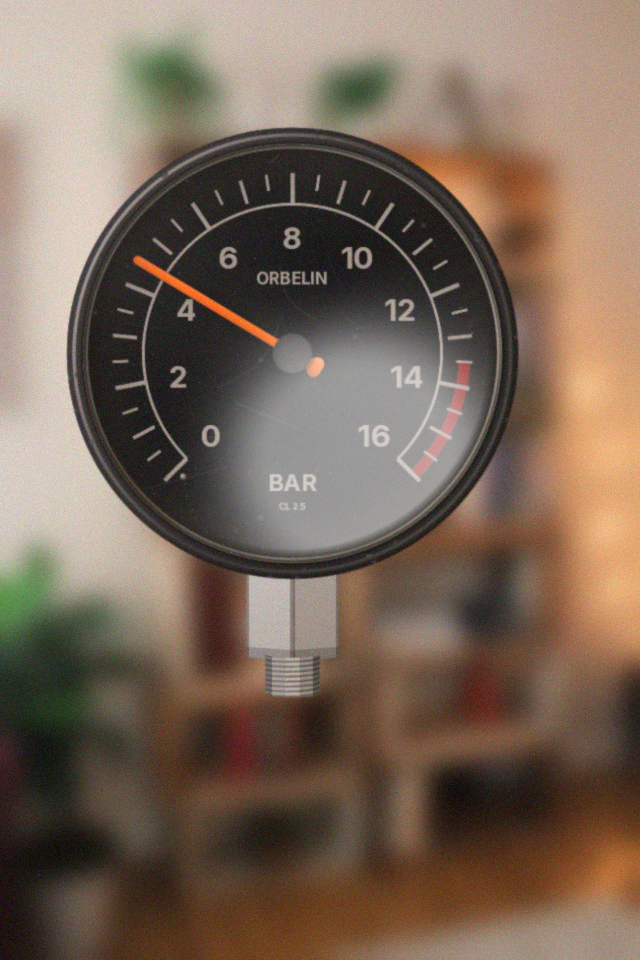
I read 4.5 bar
